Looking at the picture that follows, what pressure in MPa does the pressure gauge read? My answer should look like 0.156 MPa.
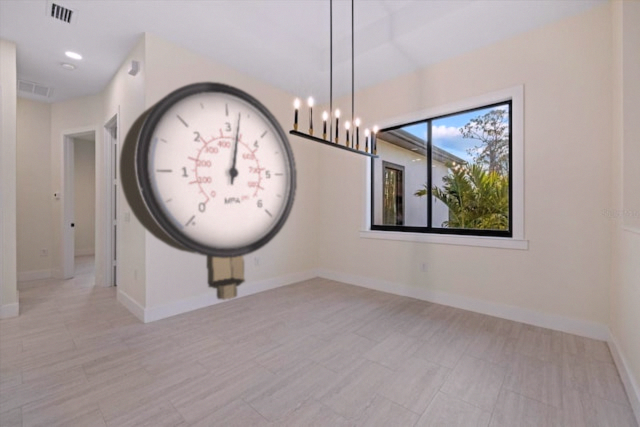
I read 3.25 MPa
